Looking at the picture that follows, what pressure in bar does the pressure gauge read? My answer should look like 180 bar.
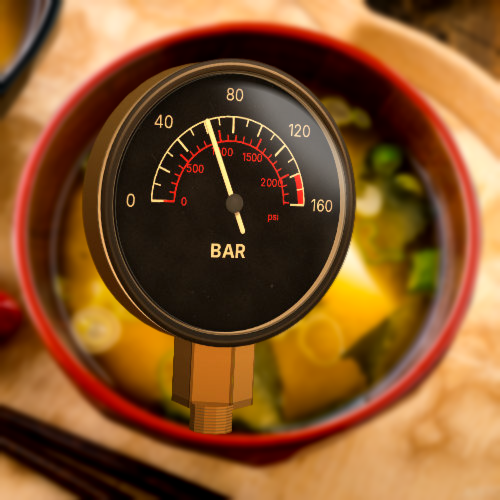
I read 60 bar
